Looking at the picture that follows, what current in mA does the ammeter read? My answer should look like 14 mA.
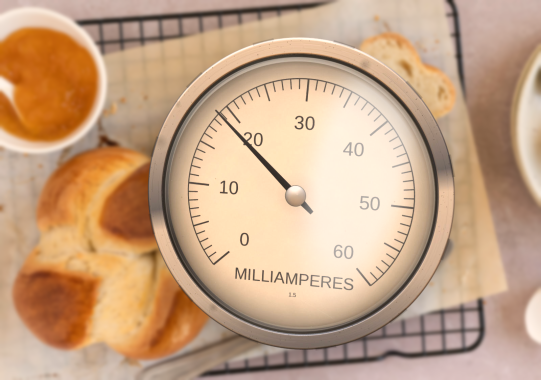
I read 19 mA
